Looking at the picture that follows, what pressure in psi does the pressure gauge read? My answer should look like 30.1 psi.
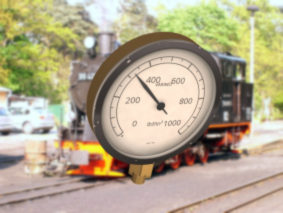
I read 325 psi
